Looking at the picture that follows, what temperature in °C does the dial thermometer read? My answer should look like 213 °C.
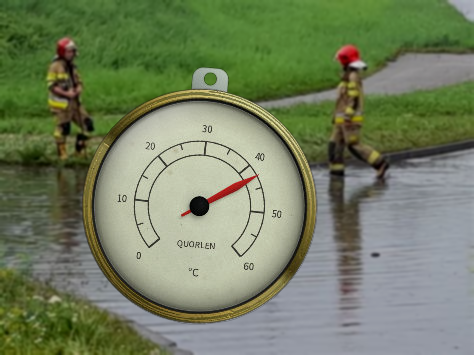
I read 42.5 °C
